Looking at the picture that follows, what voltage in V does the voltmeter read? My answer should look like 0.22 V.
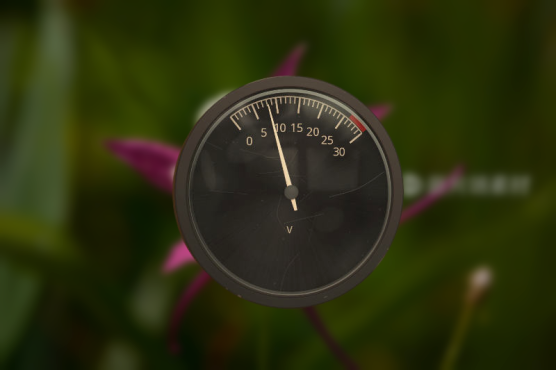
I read 8 V
